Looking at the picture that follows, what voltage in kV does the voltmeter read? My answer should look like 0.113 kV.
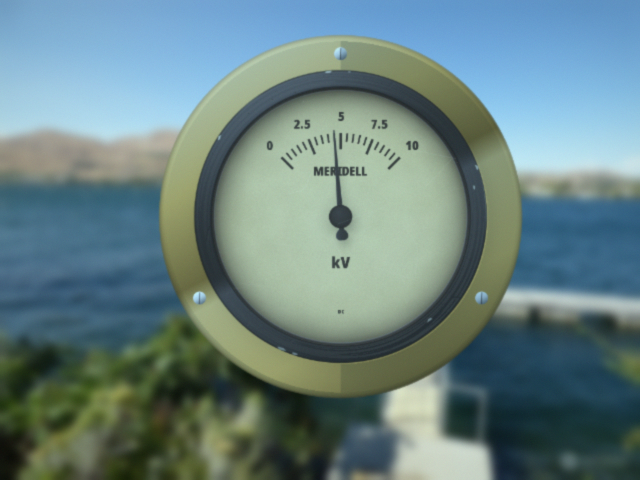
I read 4.5 kV
